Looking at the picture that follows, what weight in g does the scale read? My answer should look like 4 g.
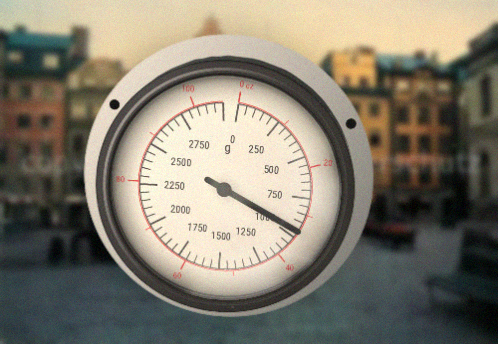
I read 950 g
